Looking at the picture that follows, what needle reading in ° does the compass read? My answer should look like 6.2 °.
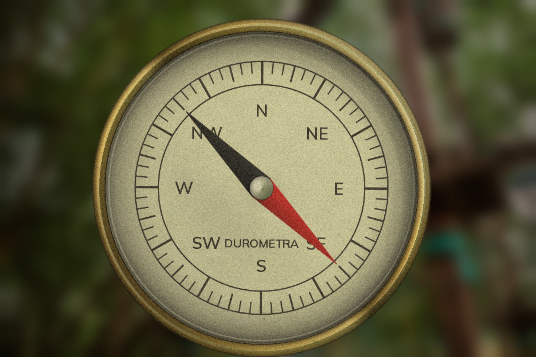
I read 135 °
